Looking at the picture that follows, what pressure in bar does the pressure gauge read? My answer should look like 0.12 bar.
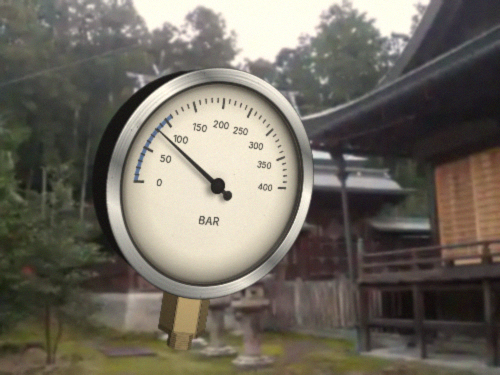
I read 80 bar
